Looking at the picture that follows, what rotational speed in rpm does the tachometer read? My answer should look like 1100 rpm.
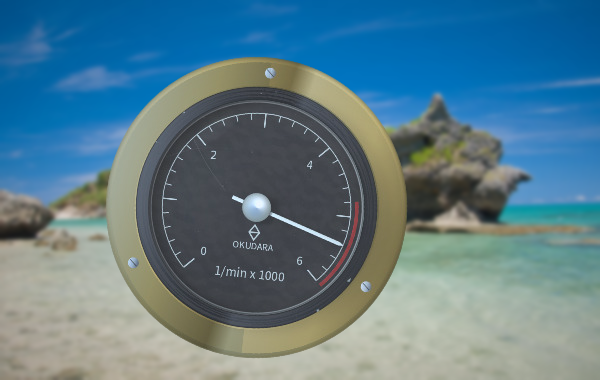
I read 5400 rpm
